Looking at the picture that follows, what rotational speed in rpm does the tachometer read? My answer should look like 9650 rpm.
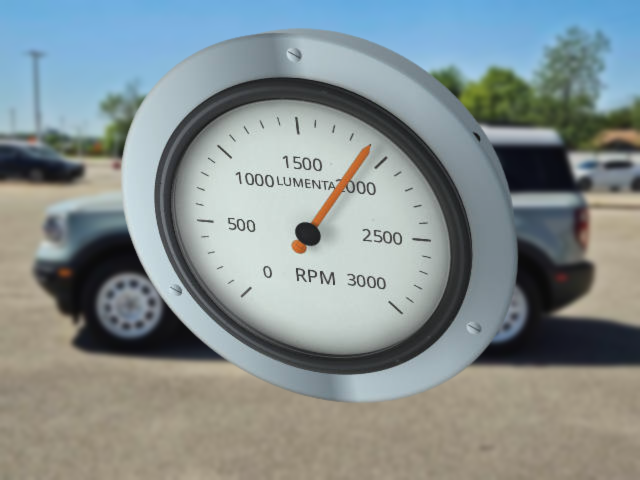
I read 1900 rpm
